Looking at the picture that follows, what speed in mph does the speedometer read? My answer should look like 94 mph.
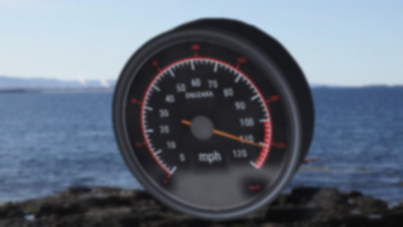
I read 110 mph
